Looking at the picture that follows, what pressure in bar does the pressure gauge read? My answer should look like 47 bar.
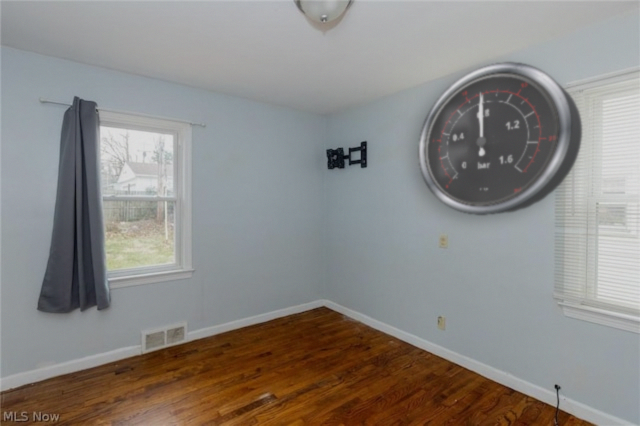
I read 0.8 bar
